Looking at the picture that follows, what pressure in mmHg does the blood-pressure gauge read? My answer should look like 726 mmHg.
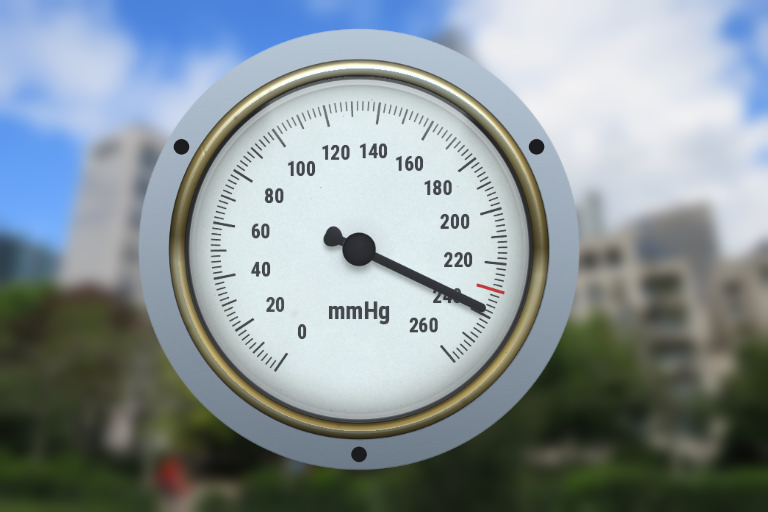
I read 238 mmHg
